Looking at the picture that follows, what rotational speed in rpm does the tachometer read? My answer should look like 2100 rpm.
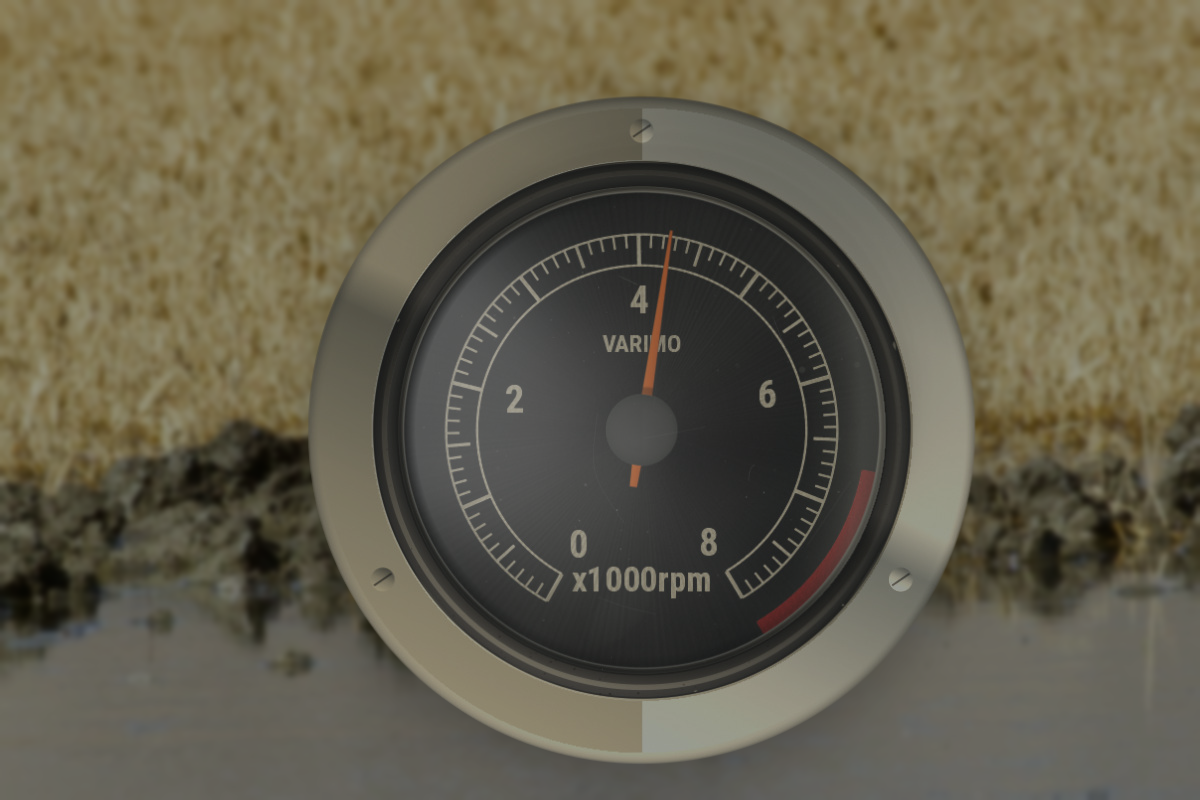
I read 4250 rpm
